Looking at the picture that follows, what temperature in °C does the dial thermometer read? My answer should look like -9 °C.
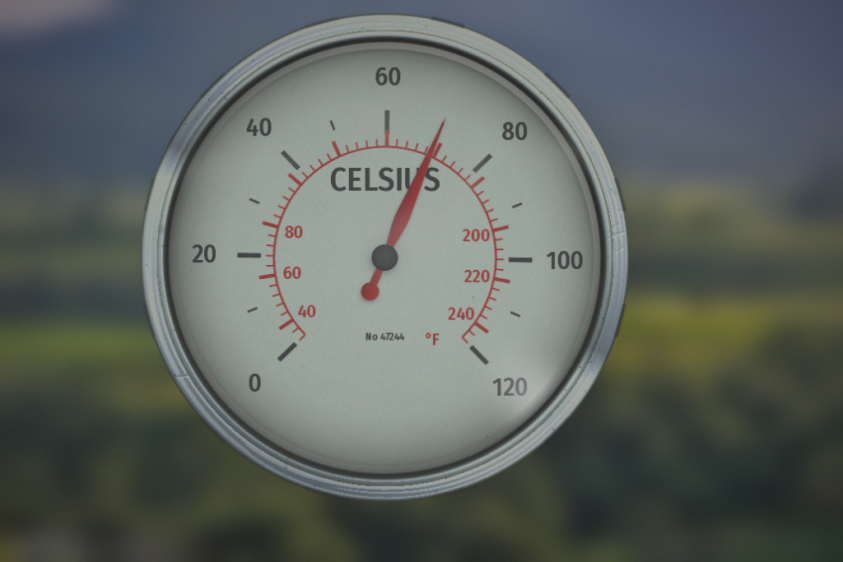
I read 70 °C
